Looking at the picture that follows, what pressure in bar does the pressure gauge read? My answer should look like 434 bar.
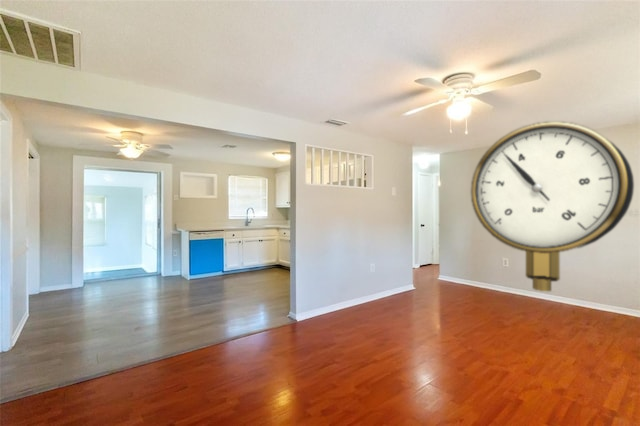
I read 3.5 bar
